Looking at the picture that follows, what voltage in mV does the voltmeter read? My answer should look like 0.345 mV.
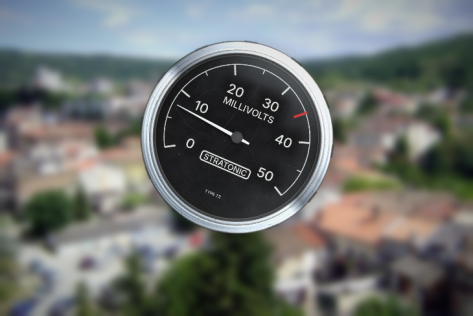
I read 7.5 mV
